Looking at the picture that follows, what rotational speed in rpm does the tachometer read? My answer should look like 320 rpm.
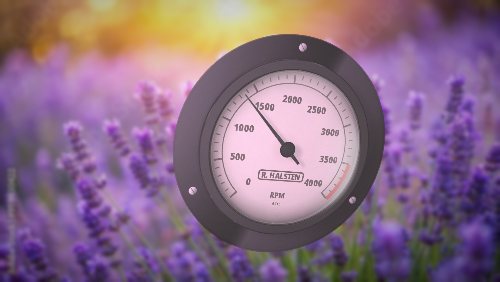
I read 1350 rpm
